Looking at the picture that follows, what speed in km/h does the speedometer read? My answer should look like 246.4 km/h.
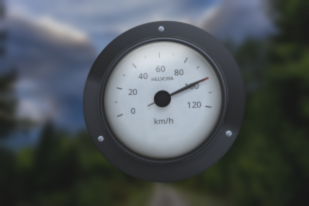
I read 100 km/h
